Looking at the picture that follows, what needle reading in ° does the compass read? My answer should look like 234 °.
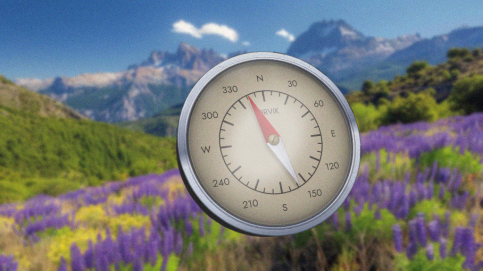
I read 340 °
